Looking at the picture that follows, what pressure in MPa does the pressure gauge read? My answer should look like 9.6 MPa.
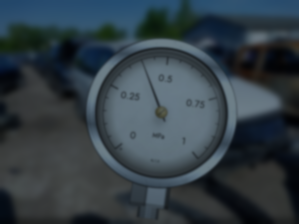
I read 0.4 MPa
